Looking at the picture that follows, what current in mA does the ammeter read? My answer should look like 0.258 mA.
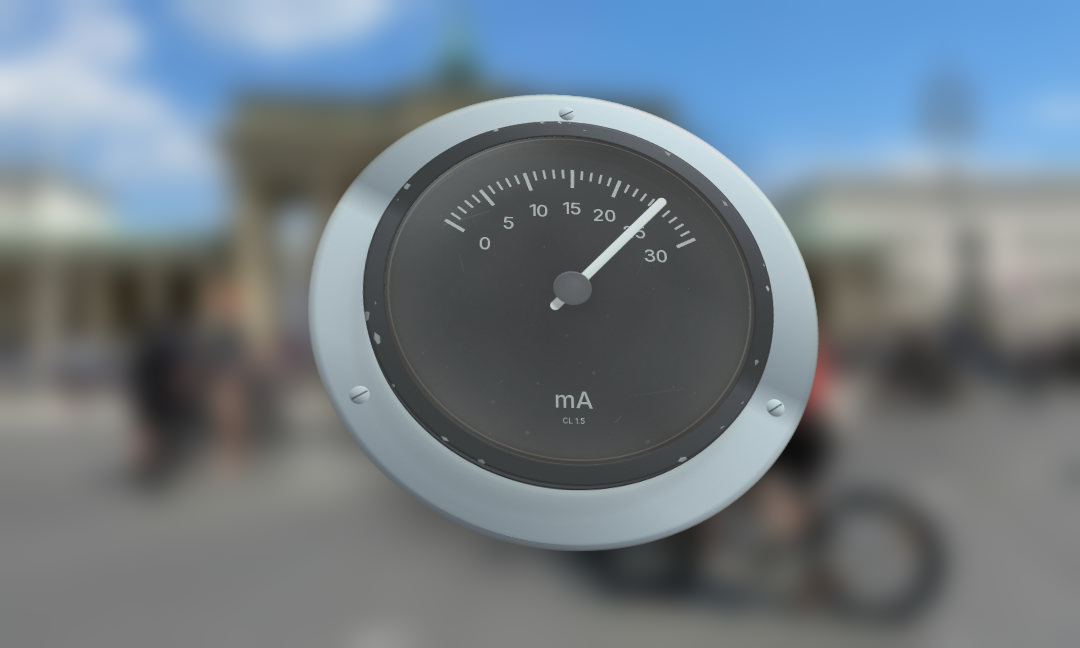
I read 25 mA
